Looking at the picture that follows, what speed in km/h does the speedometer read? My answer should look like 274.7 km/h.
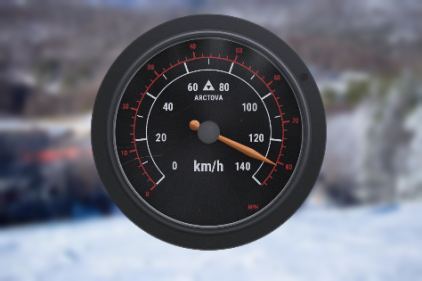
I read 130 km/h
